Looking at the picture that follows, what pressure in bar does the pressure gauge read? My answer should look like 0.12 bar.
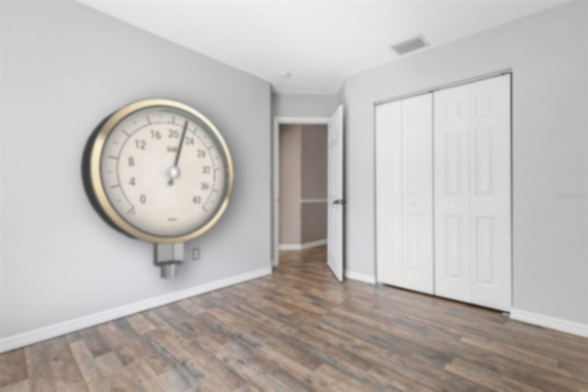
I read 22 bar
